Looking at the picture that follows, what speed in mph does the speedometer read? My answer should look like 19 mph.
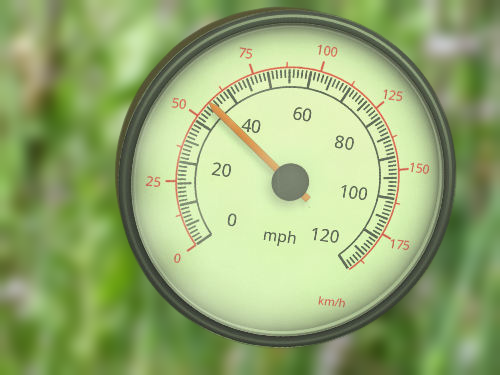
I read 35 mph
